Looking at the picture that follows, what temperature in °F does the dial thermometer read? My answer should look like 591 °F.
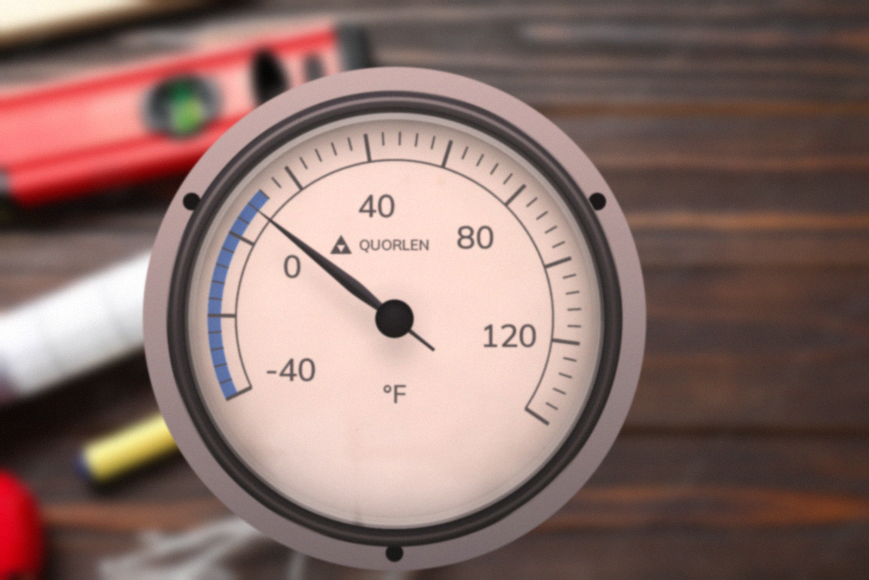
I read 8 °F
